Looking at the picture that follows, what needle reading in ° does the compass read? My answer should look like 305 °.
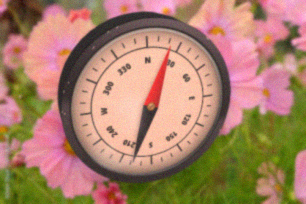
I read 20 °
